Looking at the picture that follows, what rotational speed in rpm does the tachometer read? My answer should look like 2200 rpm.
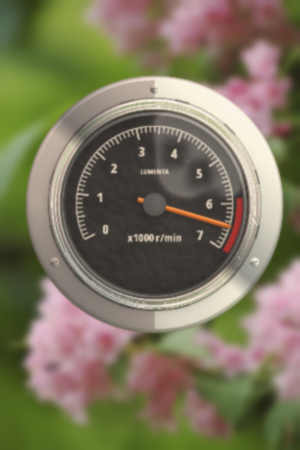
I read 6500 rpm
